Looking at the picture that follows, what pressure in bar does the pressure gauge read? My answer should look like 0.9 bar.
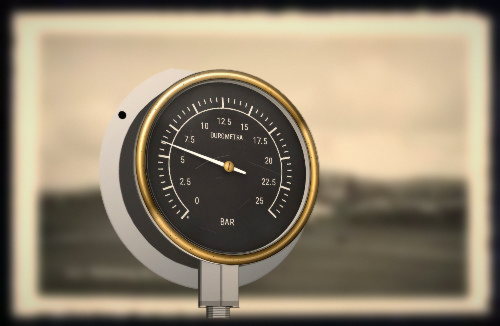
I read 6 bar
